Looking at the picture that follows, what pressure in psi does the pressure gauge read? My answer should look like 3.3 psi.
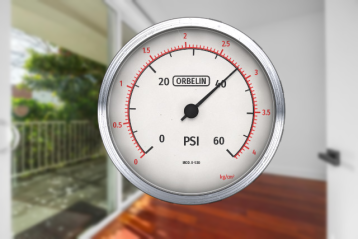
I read 40 psi
